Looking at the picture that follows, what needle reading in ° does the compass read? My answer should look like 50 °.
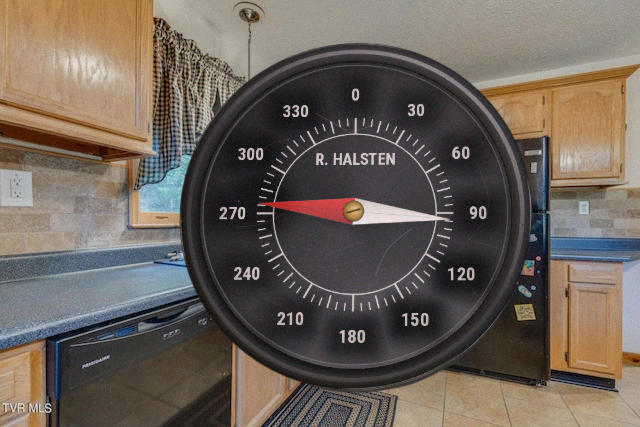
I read 275 °
